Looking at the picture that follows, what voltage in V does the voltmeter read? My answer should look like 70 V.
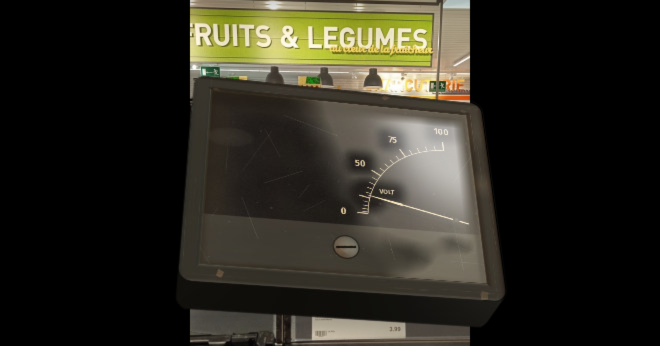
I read 25 V
